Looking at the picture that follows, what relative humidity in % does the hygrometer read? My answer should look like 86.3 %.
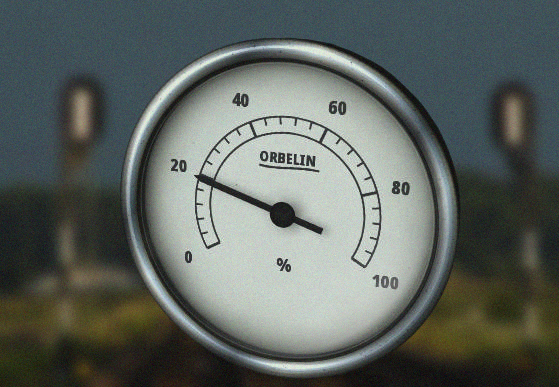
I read 20 %
